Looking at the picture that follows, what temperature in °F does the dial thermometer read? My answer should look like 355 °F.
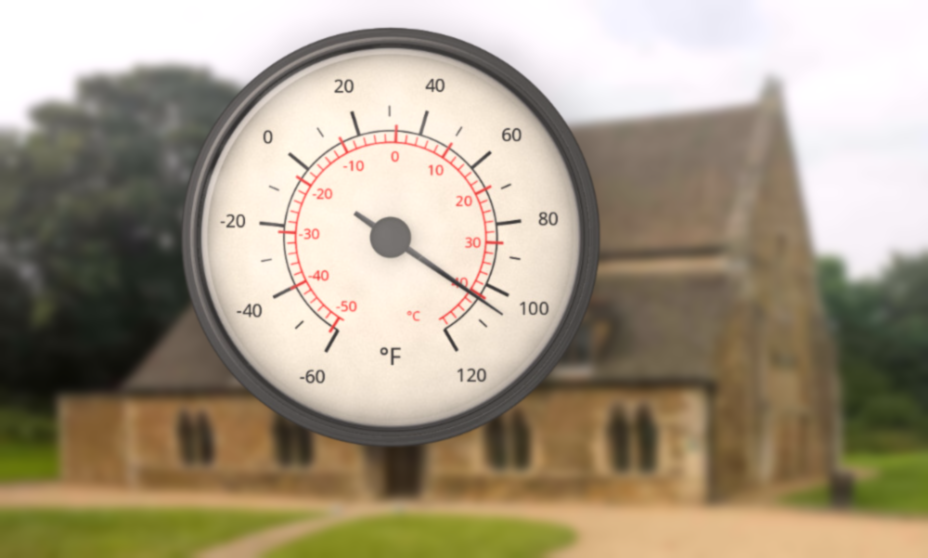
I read 105 °F
